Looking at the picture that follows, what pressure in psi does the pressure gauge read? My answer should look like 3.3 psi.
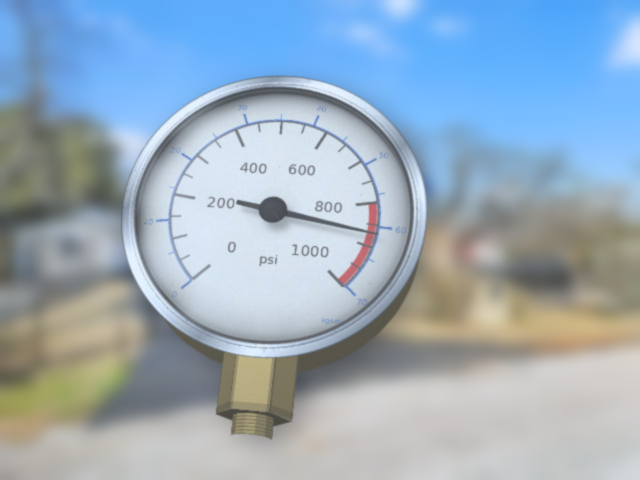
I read 875 psi
